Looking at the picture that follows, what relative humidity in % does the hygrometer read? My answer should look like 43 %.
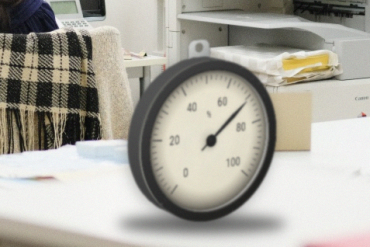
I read 70 %
